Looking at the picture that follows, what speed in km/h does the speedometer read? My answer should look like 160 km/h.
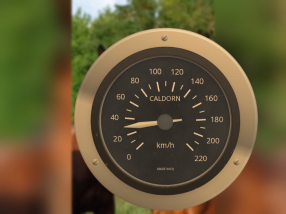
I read 30 km/h
